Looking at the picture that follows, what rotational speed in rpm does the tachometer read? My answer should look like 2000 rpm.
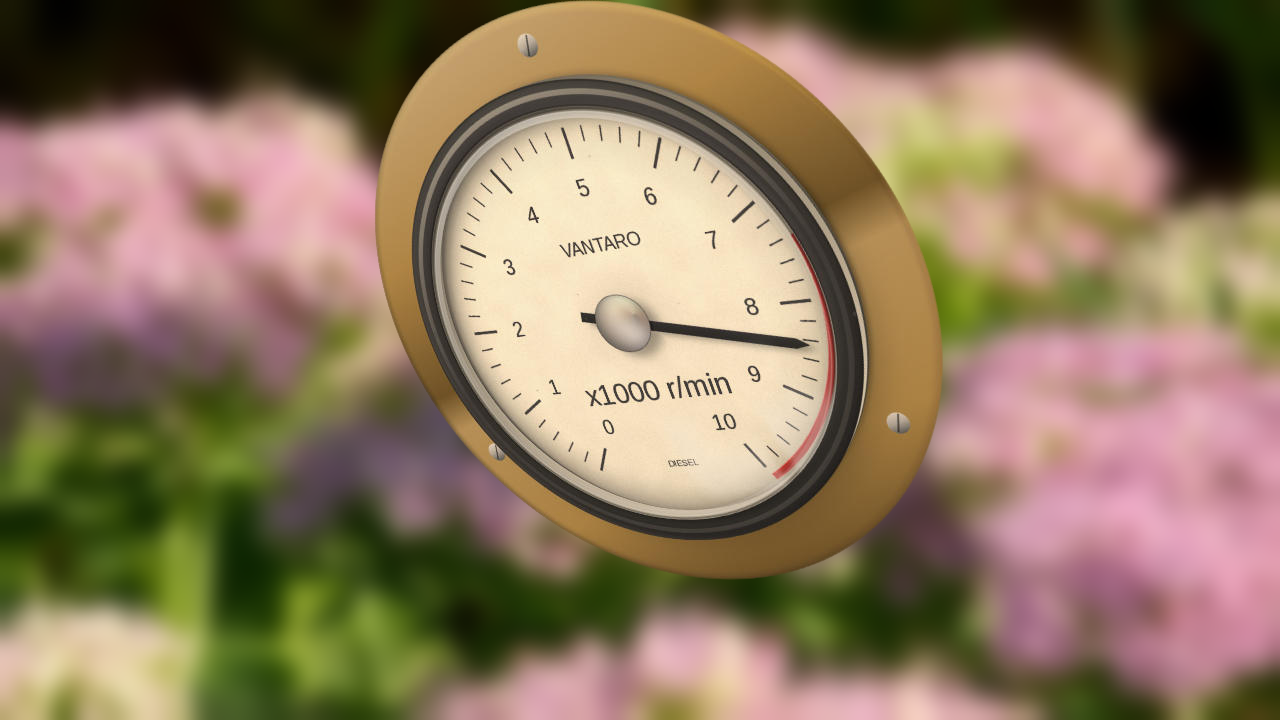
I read 8400 rpm
